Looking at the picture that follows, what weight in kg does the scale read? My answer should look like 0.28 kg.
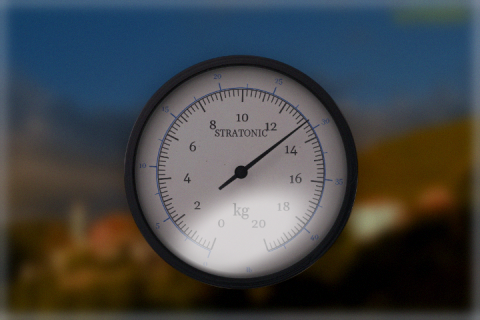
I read 13.2 kg
